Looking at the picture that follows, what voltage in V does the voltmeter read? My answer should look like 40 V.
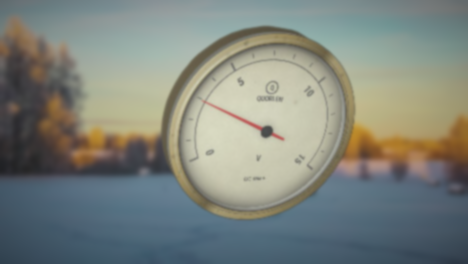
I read 3 V
